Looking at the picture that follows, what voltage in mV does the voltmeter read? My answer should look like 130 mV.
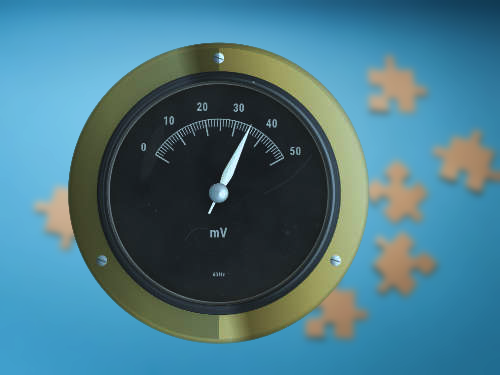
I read 35 mV
